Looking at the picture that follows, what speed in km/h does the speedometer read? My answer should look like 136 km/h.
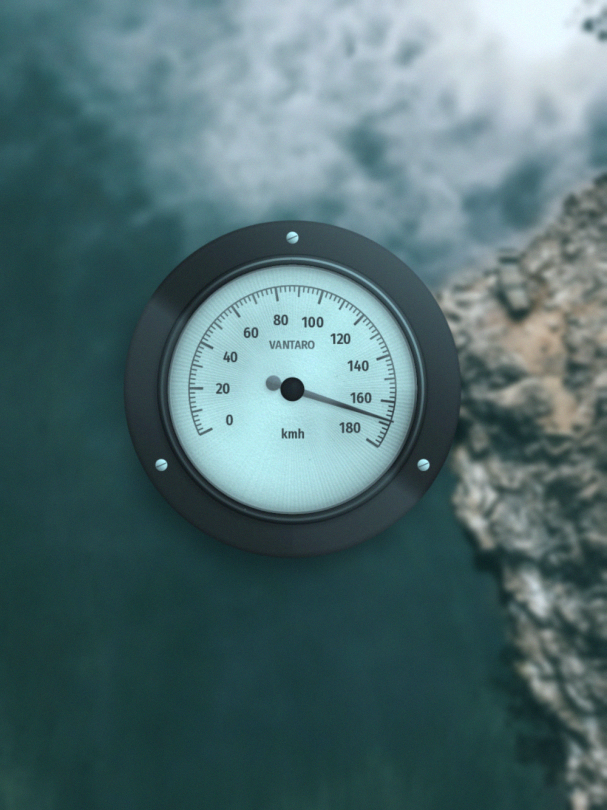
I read 168 km/h
